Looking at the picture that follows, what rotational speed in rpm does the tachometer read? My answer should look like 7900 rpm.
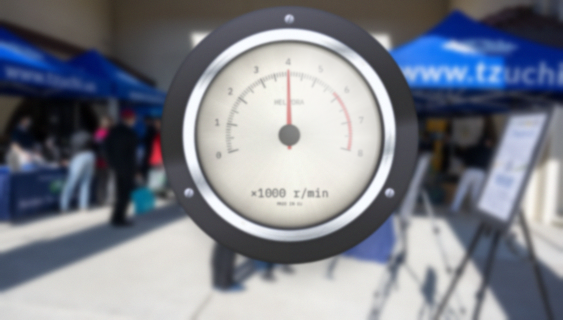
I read 4000 rpm
